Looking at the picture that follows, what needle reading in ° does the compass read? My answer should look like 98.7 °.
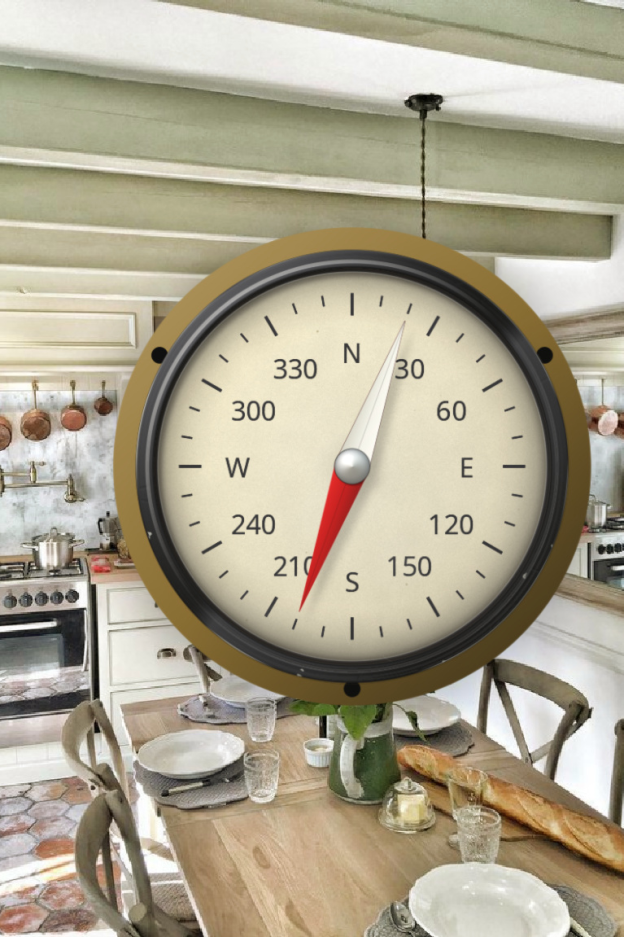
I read 200 °
